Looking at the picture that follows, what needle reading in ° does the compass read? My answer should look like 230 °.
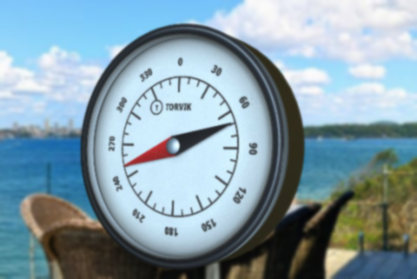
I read 250 °
